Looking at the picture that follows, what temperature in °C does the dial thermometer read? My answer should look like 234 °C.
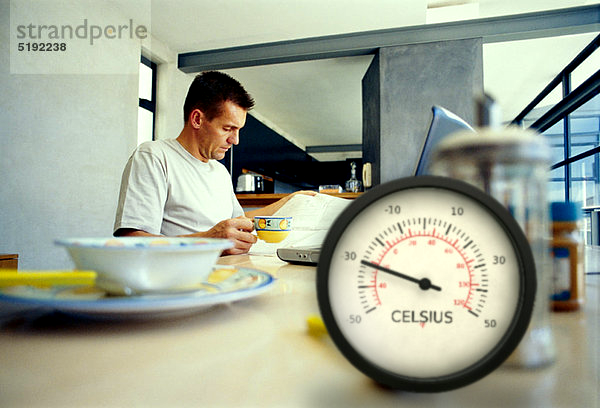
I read -30 °C
